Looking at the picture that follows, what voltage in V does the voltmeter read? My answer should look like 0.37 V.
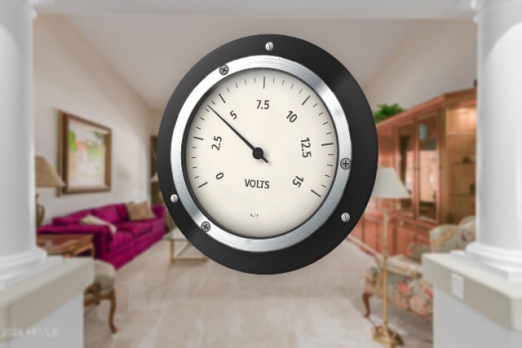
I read 4.25 V
